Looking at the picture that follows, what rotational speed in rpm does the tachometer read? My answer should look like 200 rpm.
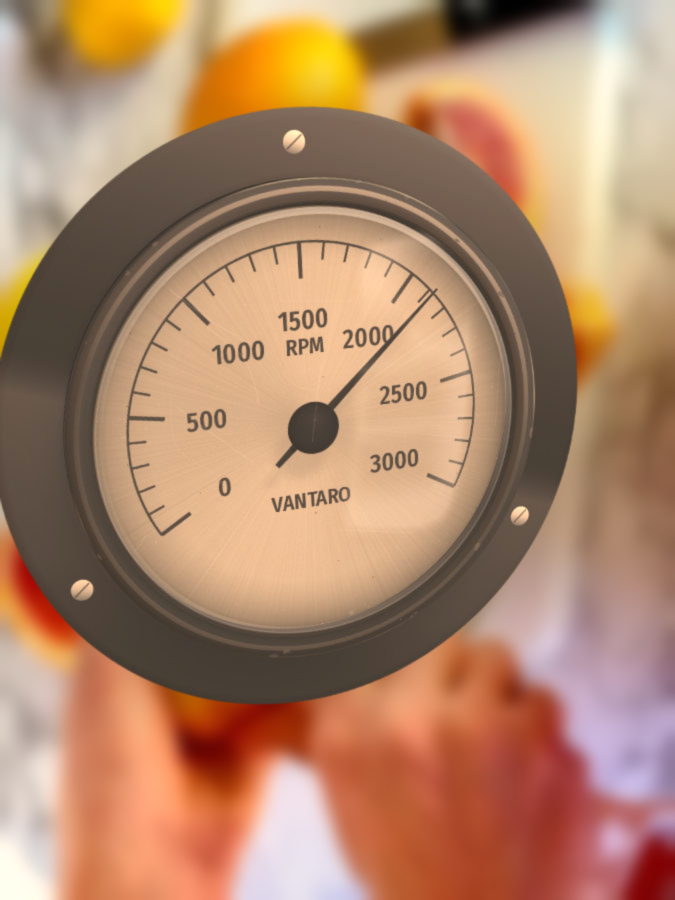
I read 2100 rpm
